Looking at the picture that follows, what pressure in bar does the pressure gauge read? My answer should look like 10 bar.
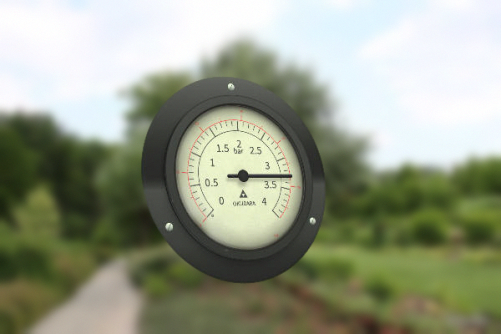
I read 3.3 bar
